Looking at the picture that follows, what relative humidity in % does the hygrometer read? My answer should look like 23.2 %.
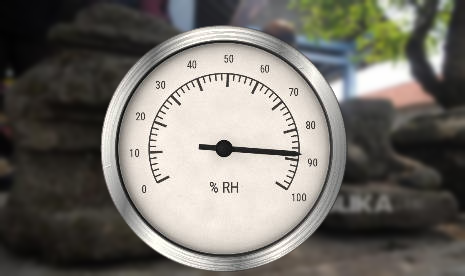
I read 88 %
